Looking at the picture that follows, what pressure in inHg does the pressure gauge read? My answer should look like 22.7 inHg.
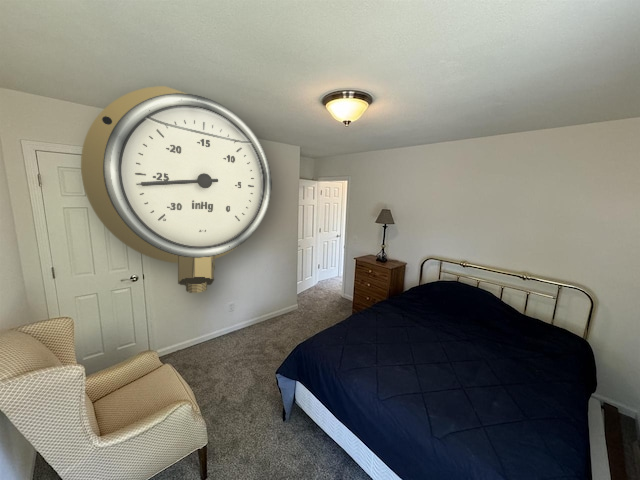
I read -26 inHg
